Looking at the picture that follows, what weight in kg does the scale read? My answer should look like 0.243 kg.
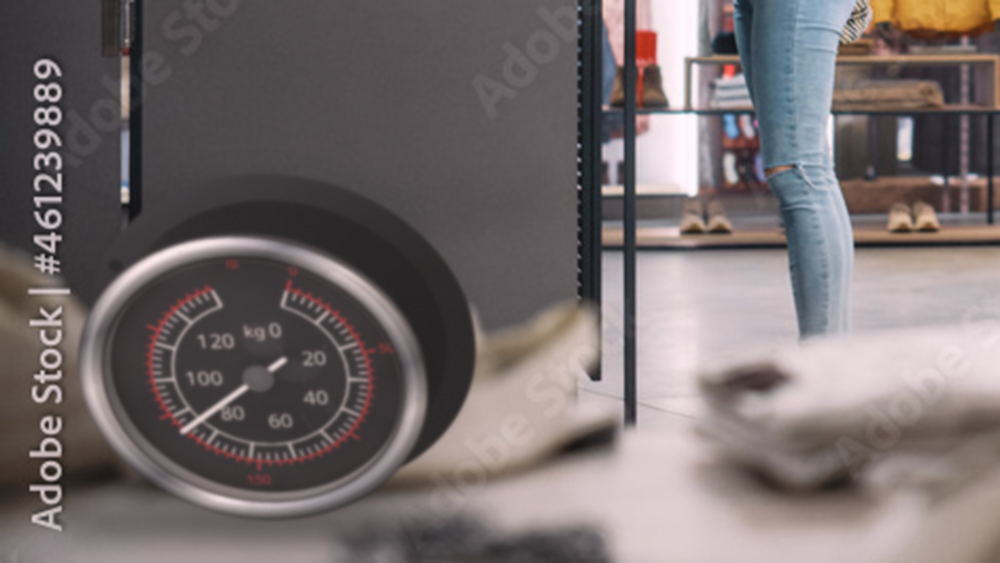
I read 86 kg
